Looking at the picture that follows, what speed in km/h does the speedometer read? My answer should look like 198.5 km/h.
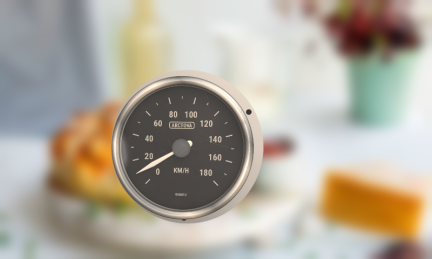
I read 10 km/h
